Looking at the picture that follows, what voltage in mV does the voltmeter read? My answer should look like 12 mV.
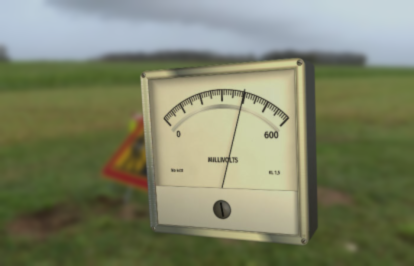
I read 400 mV
